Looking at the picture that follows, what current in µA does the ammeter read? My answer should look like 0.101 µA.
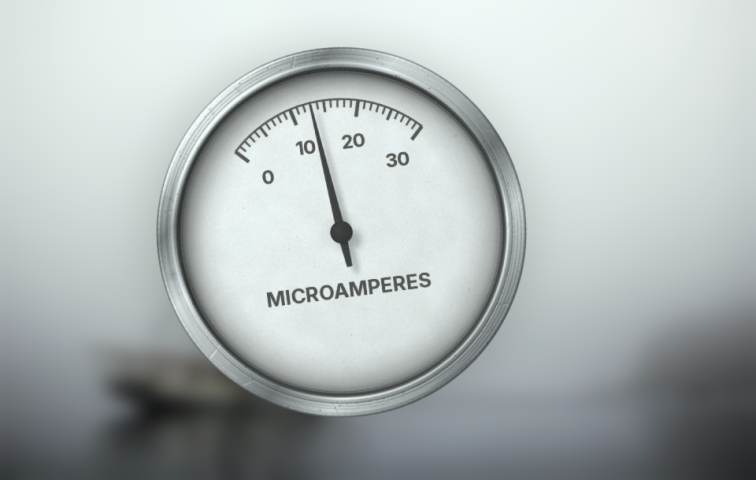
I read 13 µA
